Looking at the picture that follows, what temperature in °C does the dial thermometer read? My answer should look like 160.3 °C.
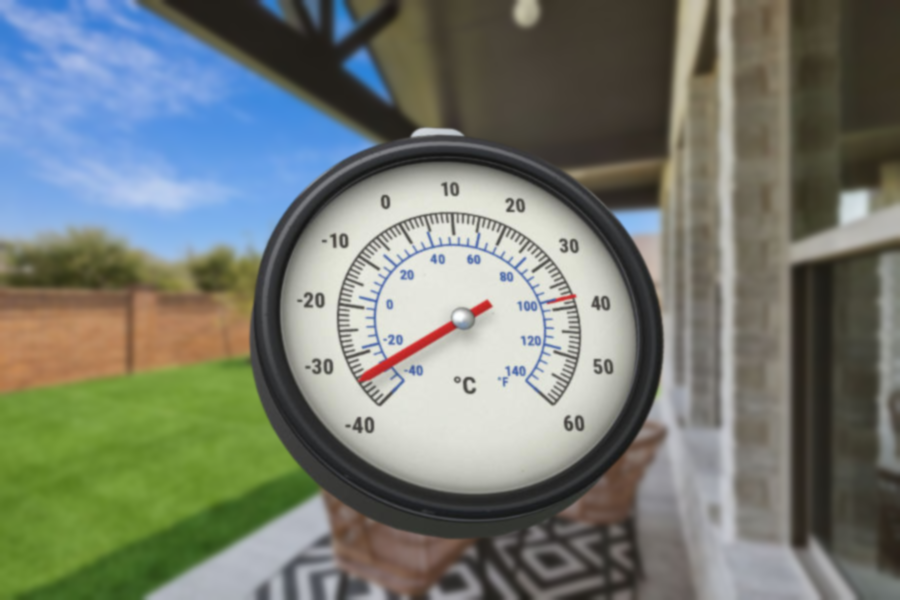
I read -35 °C
